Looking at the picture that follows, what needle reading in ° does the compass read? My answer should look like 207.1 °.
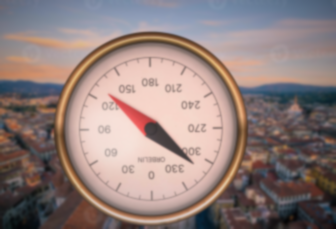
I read 130 °
